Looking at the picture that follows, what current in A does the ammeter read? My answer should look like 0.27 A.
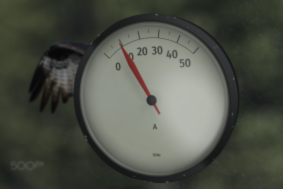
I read 10 A
